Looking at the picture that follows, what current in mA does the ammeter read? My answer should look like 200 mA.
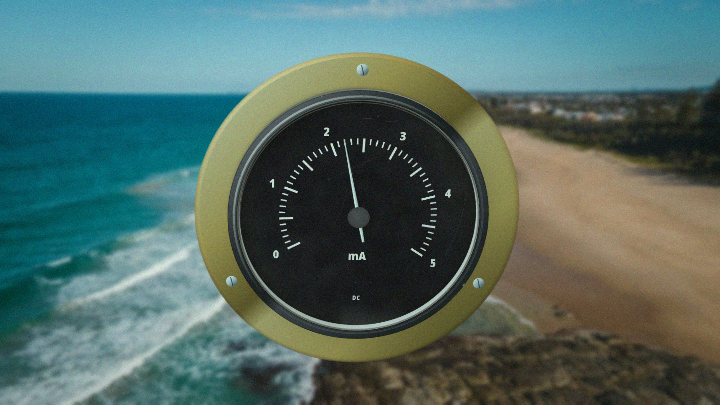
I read 2.2 mA
